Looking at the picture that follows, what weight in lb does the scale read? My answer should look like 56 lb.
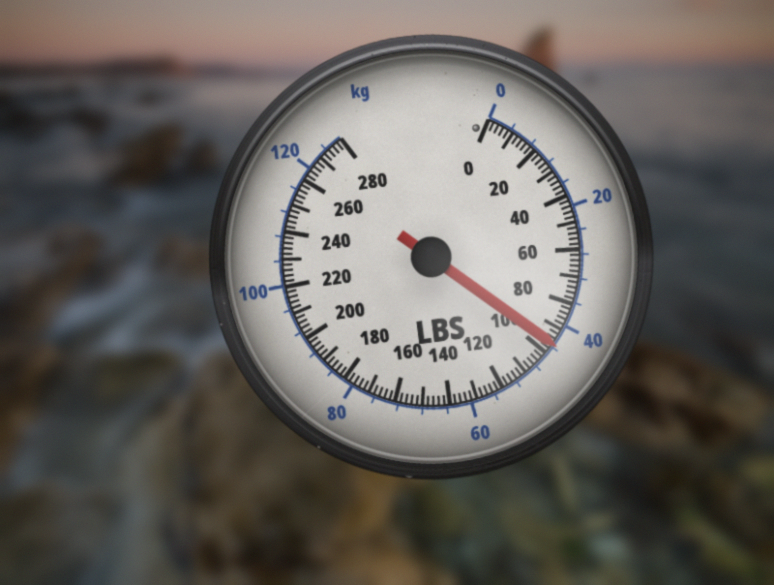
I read 96 lb
